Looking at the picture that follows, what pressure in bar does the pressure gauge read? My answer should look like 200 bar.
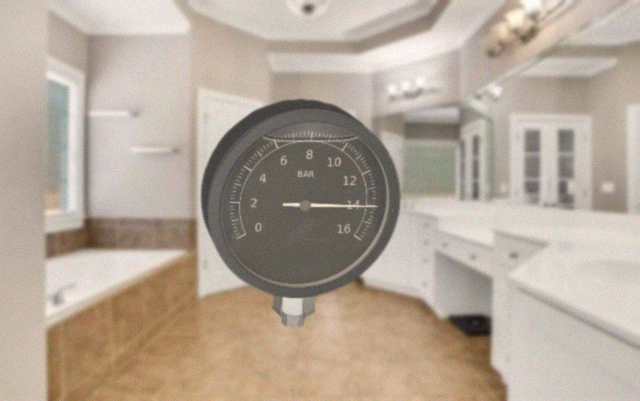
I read 14 bar
